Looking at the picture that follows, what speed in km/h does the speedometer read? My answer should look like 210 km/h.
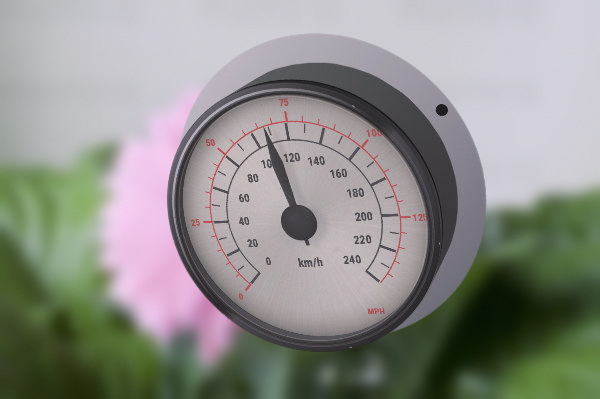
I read 110 km/h
